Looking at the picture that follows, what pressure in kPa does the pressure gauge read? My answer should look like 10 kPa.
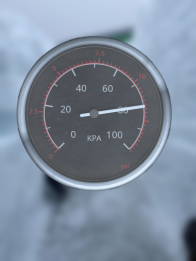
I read 80 kPa
